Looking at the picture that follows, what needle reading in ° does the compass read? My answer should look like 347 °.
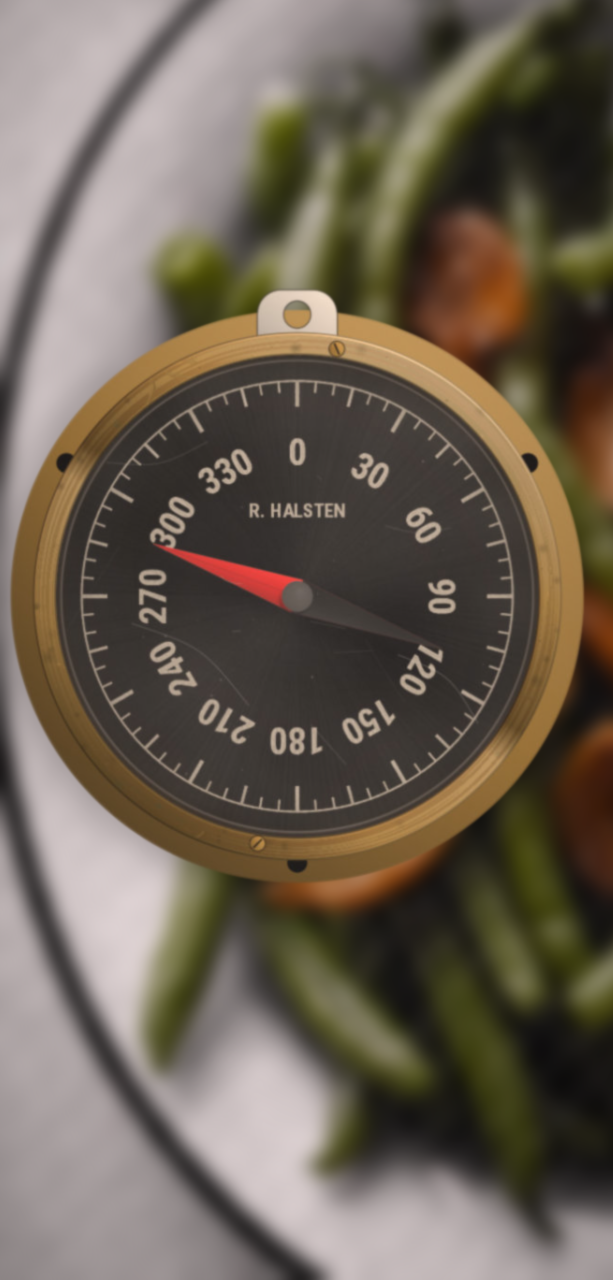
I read 290 °
